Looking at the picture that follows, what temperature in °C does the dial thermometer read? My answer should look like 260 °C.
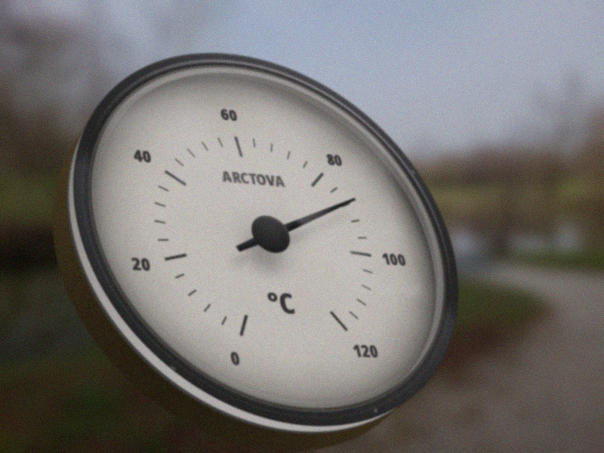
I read 88 °C
